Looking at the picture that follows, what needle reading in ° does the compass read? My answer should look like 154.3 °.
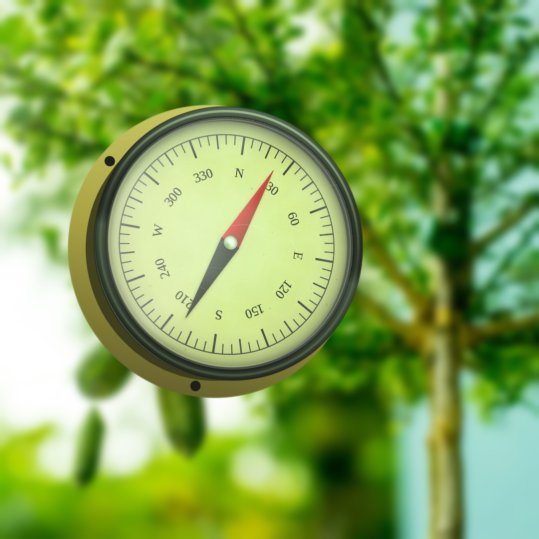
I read 22.5 °
